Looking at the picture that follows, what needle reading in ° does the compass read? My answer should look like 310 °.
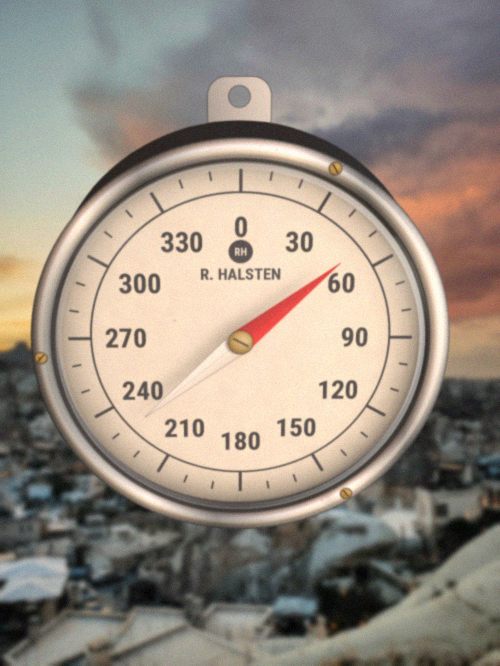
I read 50 °
